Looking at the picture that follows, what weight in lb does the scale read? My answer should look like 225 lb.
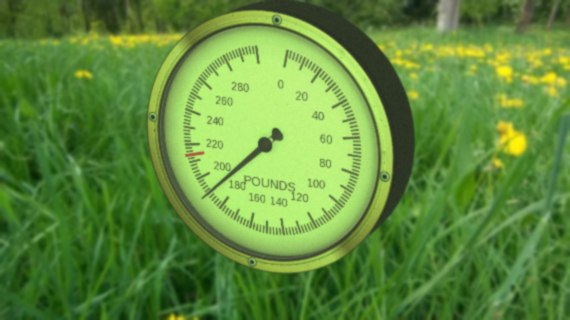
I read 190 lb
